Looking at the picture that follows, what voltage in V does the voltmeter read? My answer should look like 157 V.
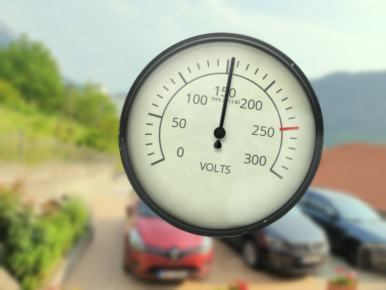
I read 155 V
